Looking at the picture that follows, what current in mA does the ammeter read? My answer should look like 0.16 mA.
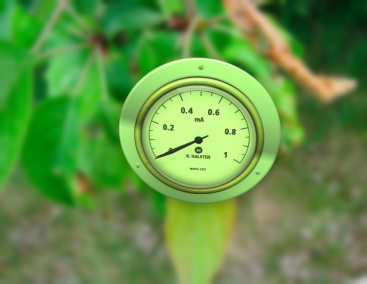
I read 0 mA
